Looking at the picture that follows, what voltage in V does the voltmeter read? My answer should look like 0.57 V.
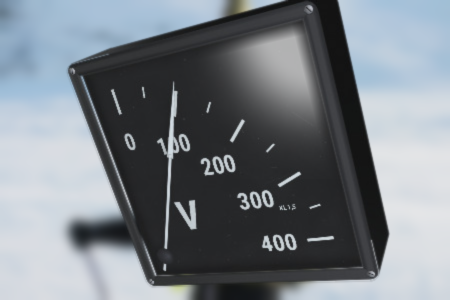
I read 100 V
